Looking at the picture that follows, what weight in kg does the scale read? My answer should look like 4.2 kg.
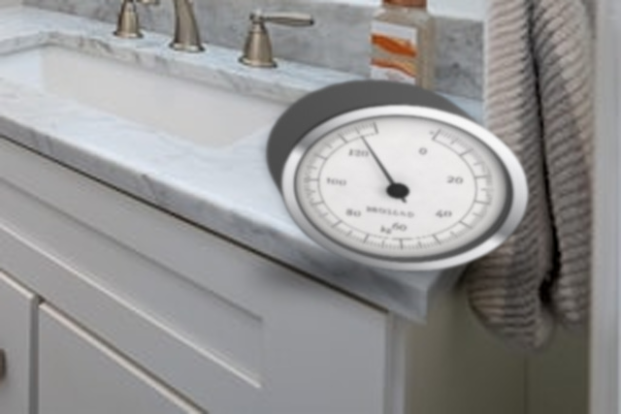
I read 125 kg
